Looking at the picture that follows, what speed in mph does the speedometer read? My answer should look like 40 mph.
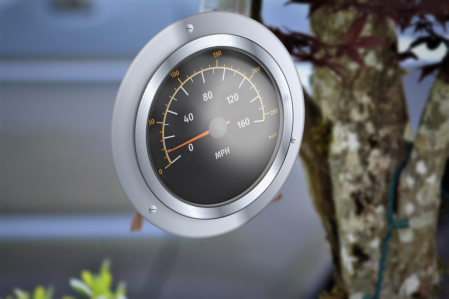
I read 10 mph
